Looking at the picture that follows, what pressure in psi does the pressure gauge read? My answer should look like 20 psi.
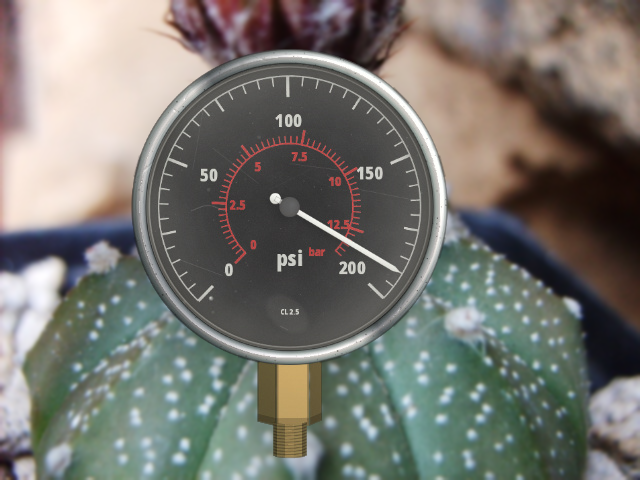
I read 190 psi
